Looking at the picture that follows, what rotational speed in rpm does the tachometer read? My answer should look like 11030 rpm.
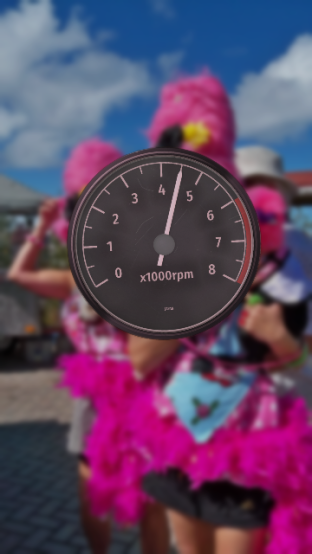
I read 4500 rpm
